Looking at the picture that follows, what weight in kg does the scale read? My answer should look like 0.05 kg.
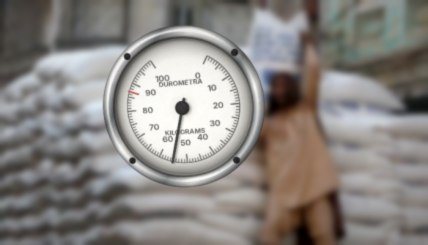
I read 55 kg
